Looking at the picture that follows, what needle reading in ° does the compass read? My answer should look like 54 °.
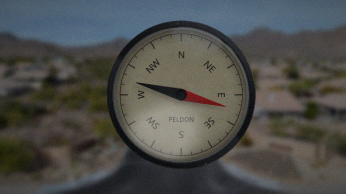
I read 105 °
